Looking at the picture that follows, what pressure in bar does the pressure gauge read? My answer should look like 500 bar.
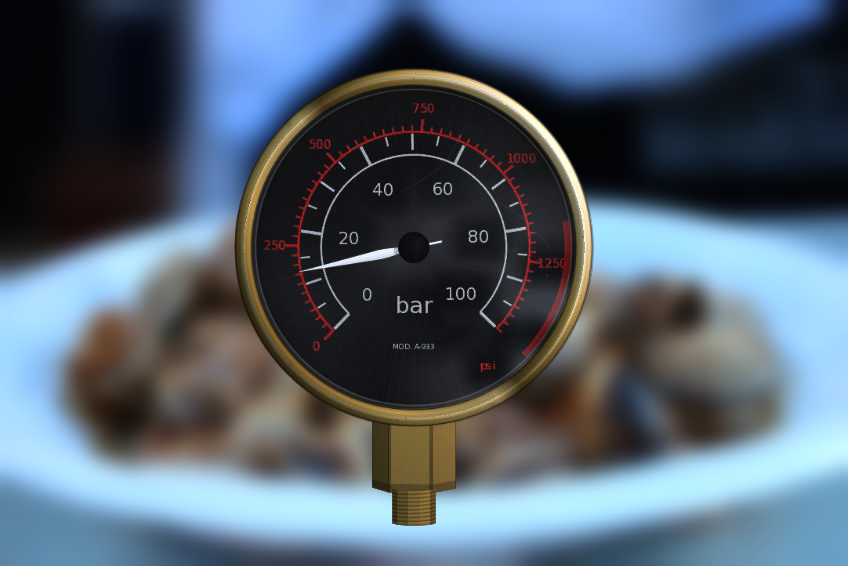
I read 12.5 bar
